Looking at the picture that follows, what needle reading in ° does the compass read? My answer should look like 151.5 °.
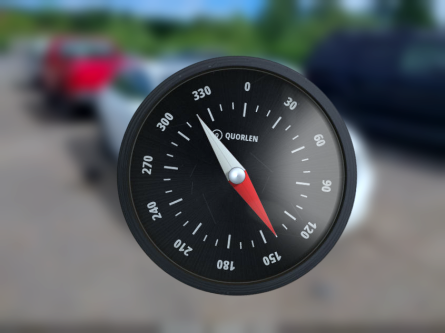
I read 140 °
